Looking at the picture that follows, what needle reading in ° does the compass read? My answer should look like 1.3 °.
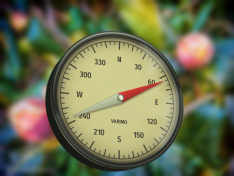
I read 65 °
